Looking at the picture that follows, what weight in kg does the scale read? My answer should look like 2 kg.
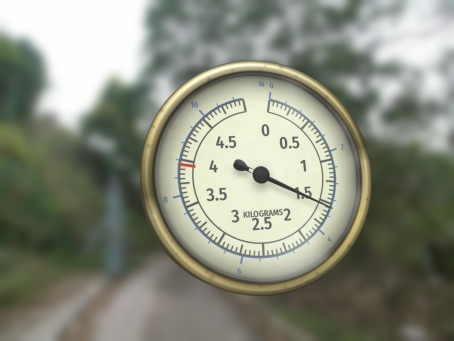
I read 1.55 kg
